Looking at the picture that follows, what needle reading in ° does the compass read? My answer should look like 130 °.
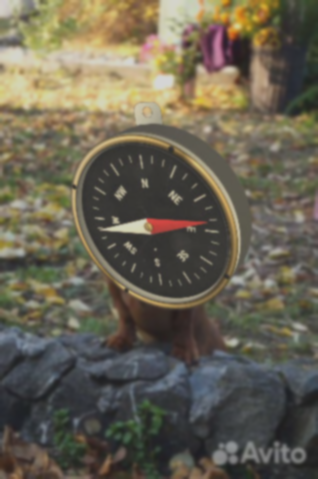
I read 80 °
